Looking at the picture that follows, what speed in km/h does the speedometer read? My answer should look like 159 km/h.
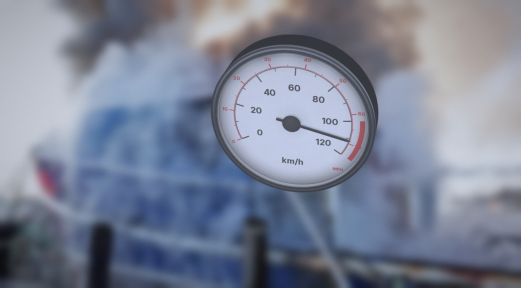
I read 110 km/h
